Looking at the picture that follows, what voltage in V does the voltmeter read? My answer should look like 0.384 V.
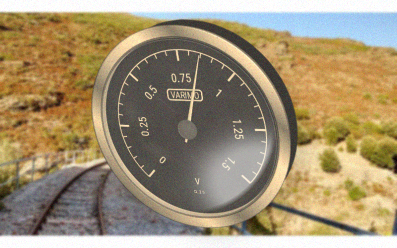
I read 0.85 V
